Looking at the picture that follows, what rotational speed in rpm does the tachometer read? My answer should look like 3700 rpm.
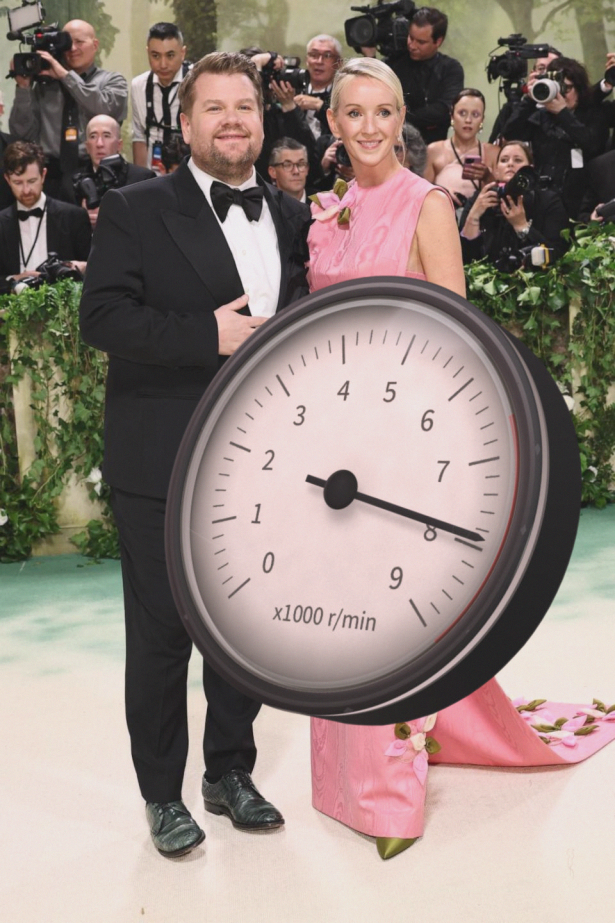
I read 7900 rpm
